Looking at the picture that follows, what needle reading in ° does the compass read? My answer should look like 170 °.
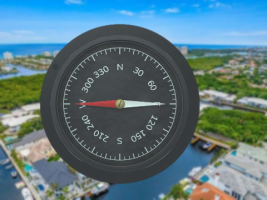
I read 270 °
